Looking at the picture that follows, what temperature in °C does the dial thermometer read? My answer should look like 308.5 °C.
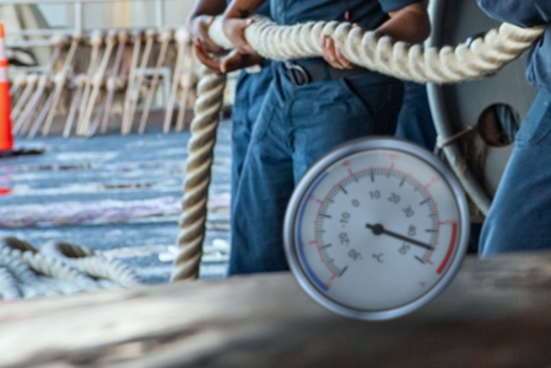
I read 45 °C
